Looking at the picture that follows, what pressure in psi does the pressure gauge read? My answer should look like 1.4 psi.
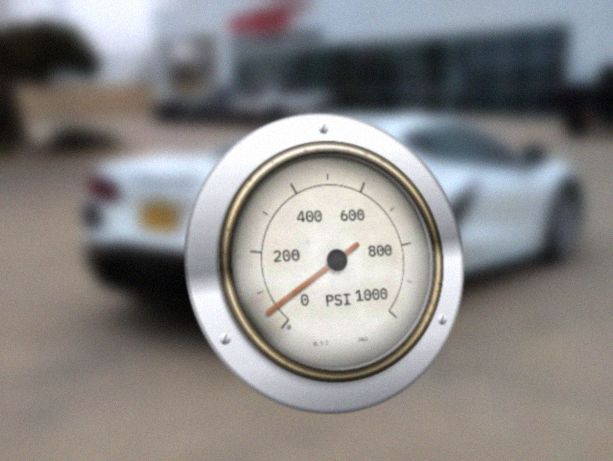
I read 50 psi
